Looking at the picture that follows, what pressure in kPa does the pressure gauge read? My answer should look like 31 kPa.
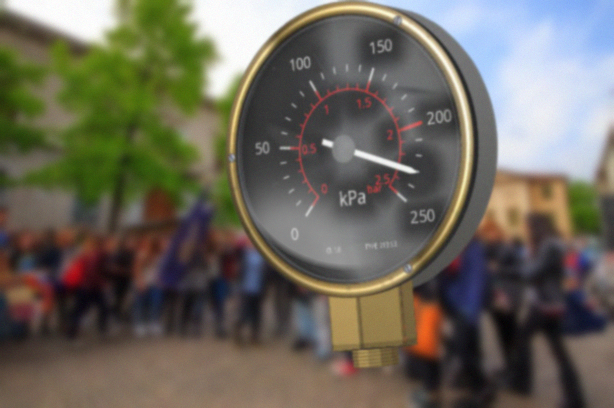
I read 230 kPa
